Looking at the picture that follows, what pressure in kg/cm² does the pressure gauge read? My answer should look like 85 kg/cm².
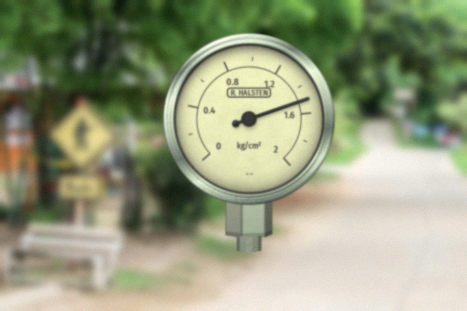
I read 1.5 kg/cm²
